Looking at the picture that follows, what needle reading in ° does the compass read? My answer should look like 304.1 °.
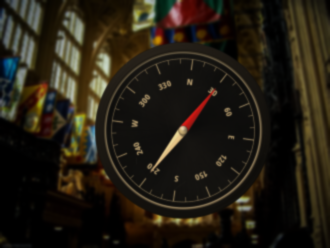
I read 30 °
